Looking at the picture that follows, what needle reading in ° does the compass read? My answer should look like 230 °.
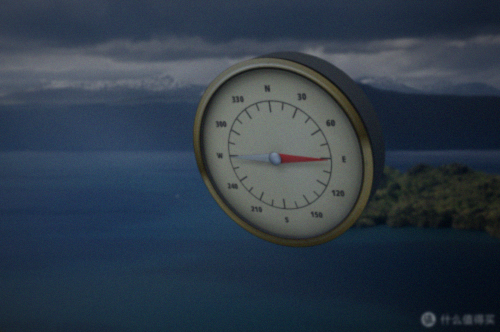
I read 90 °
